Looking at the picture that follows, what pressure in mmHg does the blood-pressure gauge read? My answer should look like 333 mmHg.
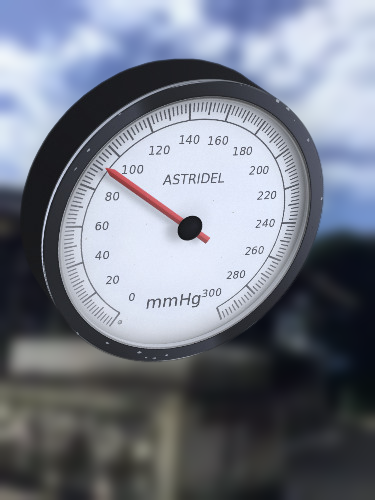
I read 92 mmHg
